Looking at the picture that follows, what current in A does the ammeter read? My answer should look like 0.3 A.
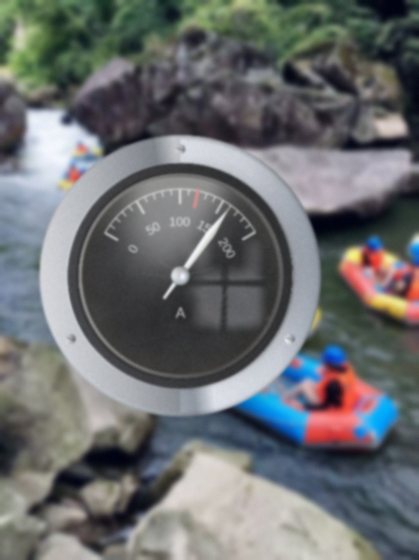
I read 160 A
